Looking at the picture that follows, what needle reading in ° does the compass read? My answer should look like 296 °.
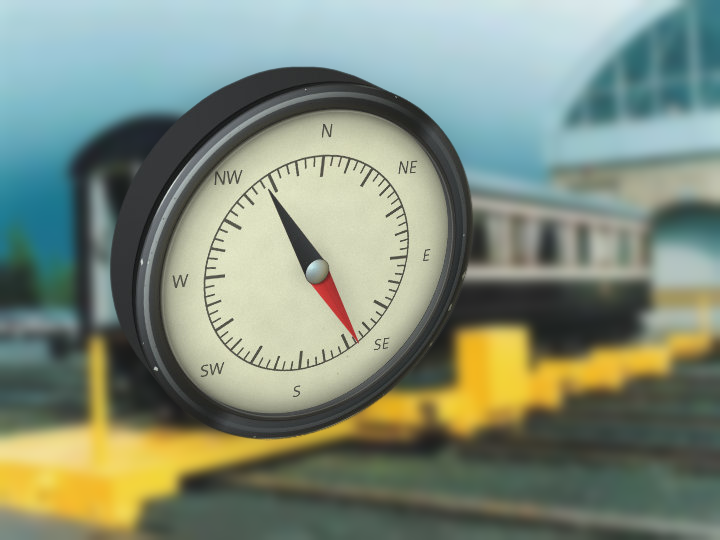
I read 145 °
